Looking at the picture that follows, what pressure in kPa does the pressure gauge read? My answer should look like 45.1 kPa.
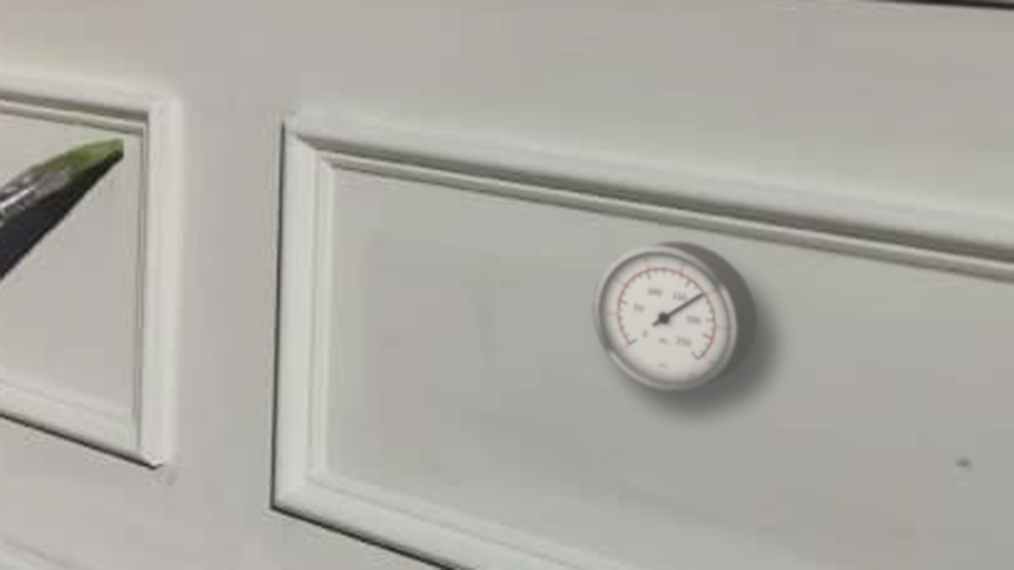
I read 170 kPa
